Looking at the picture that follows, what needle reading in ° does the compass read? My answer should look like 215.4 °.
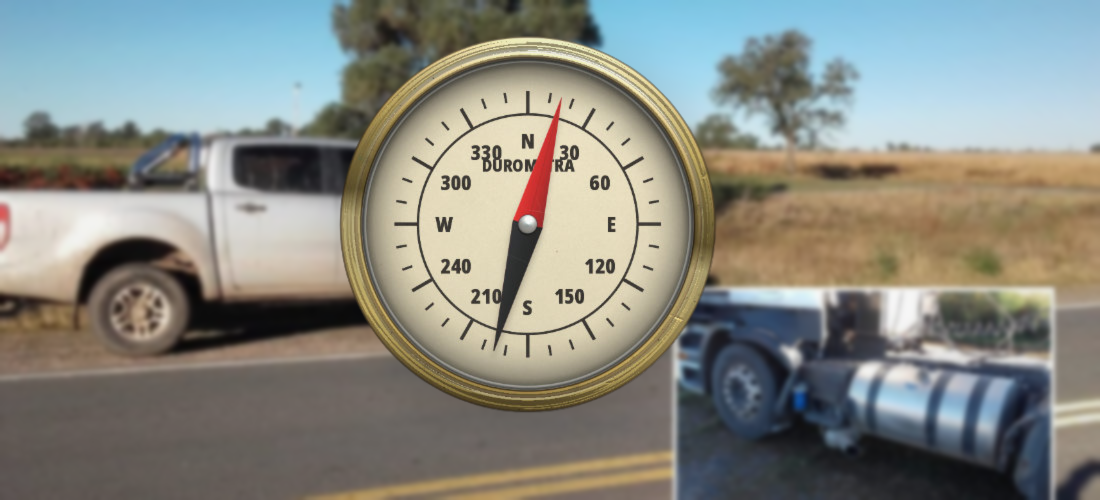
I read 15 °
